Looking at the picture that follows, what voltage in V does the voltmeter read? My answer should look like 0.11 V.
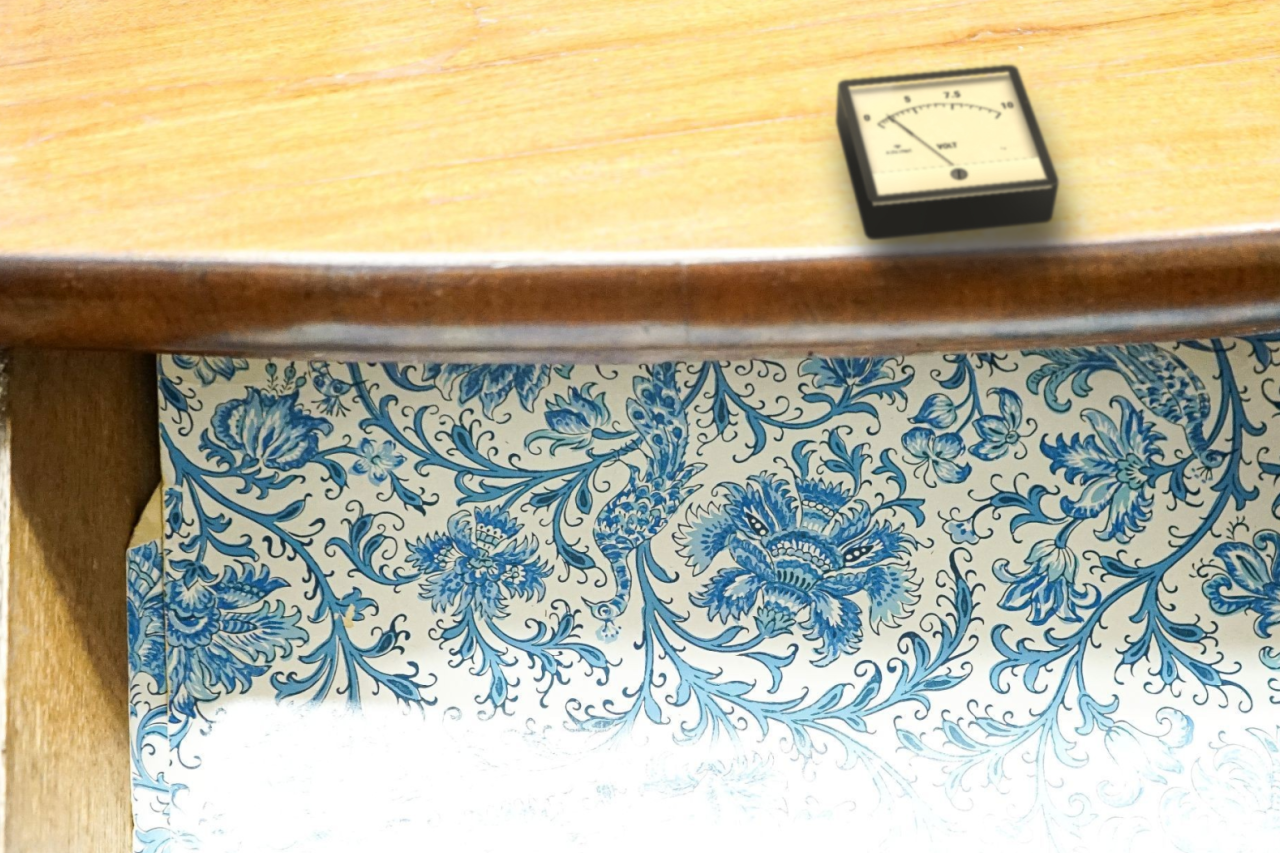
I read 2.5 V
